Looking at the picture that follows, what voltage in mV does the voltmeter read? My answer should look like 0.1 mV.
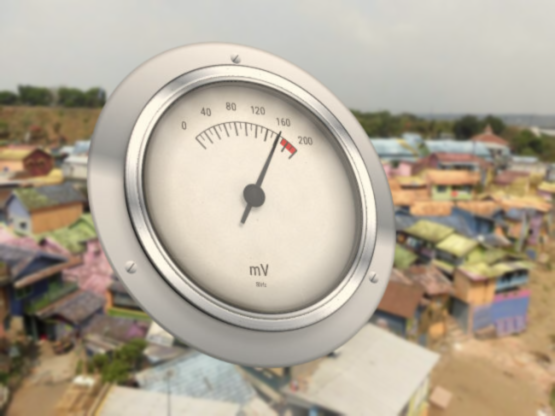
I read 160 mV
